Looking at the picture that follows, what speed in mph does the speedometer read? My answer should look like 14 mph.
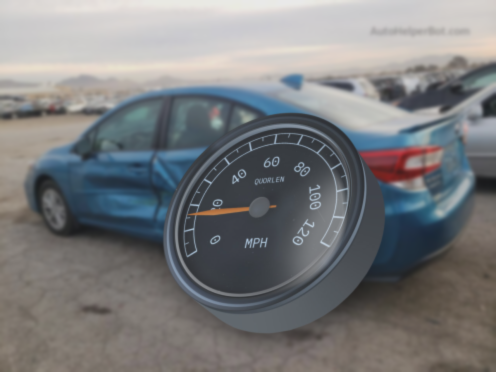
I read 15 mph
